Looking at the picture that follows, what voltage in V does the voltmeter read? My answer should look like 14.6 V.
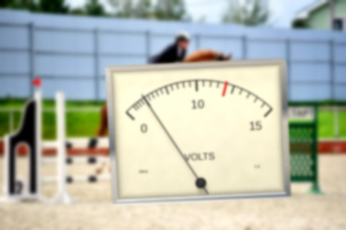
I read 5 V
